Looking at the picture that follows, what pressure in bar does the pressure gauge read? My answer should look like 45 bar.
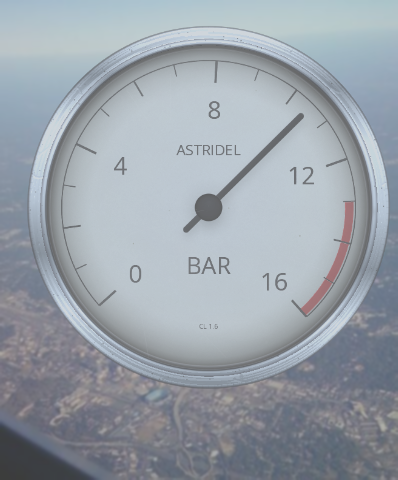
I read 10.5 bar
